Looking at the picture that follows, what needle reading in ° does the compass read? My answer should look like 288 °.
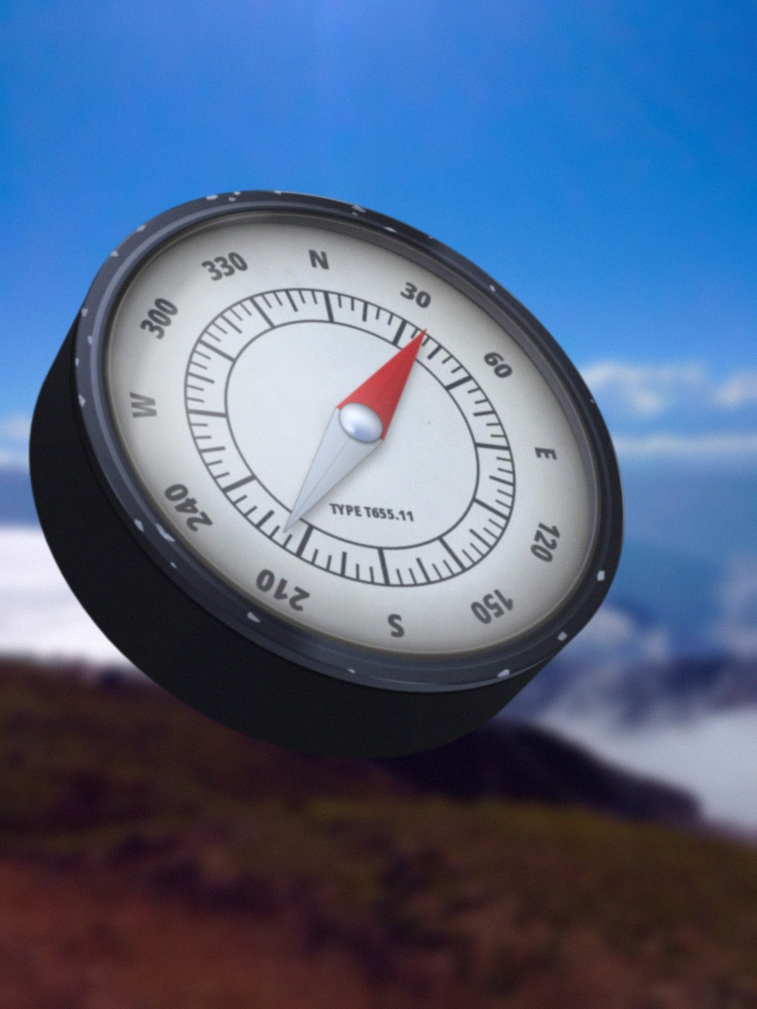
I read 37.5 °
